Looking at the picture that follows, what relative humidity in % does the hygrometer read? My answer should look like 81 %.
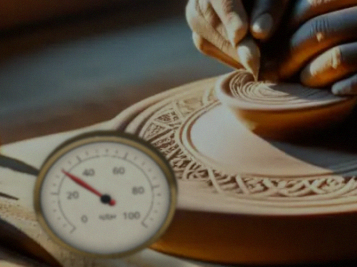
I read 32 %
